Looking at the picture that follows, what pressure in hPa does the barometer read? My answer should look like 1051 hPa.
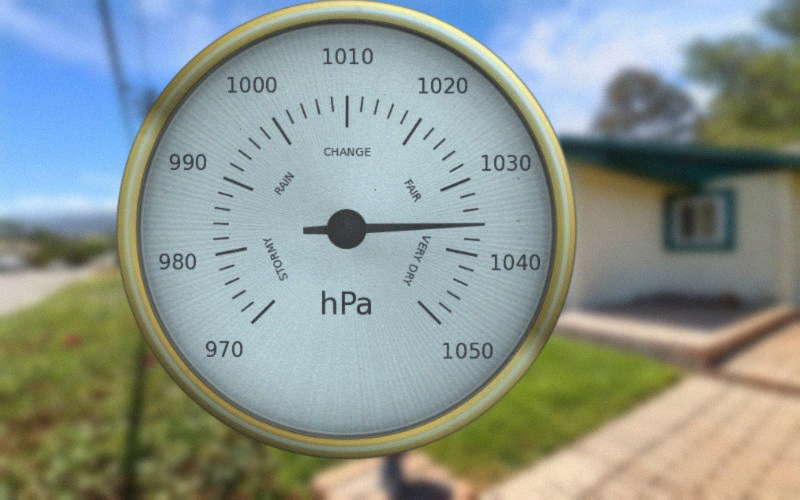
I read 1036 hPa
